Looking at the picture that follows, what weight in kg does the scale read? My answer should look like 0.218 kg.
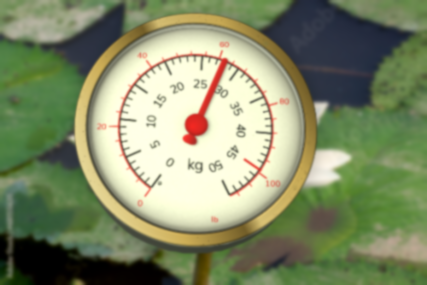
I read 28 kg
